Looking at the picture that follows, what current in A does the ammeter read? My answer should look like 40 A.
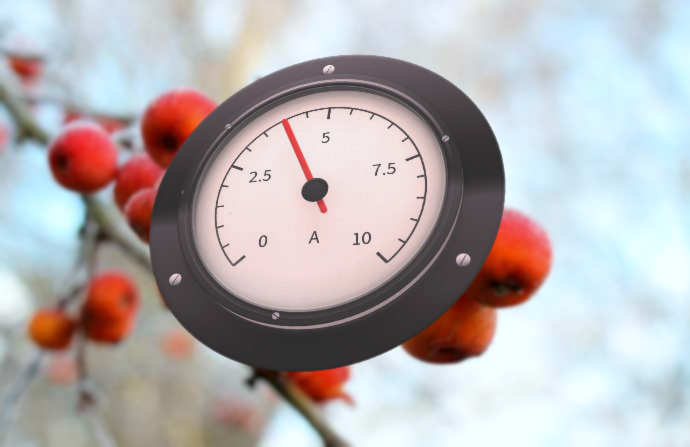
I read 4 A
